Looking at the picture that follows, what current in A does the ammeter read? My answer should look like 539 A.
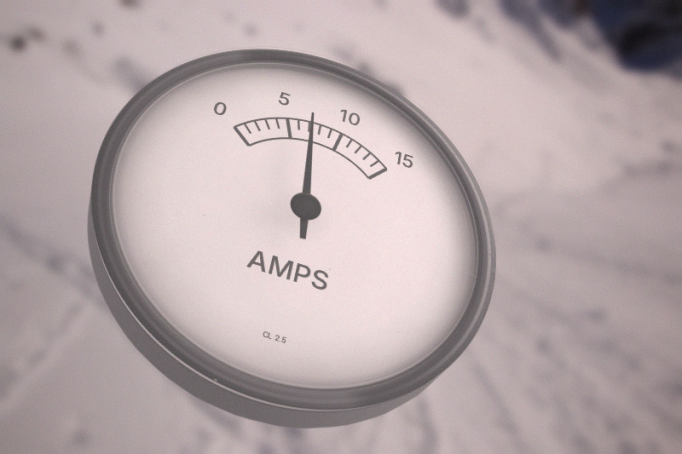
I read 7 A
